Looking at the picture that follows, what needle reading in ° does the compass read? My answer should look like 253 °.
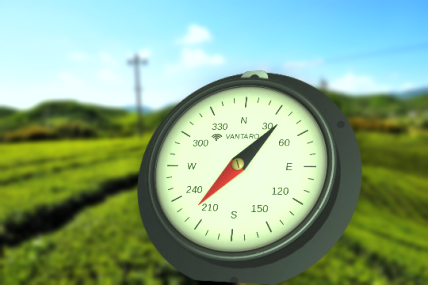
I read 220 °
